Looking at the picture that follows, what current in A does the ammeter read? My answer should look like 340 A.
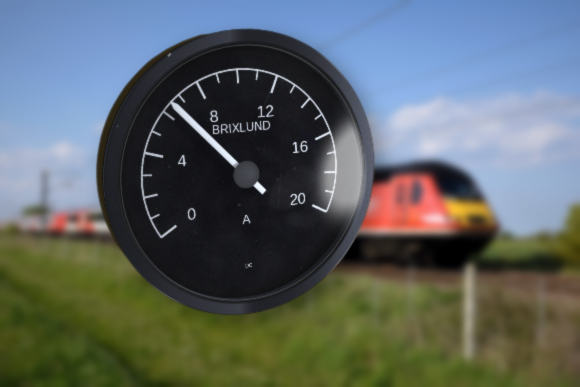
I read 6.5 A
